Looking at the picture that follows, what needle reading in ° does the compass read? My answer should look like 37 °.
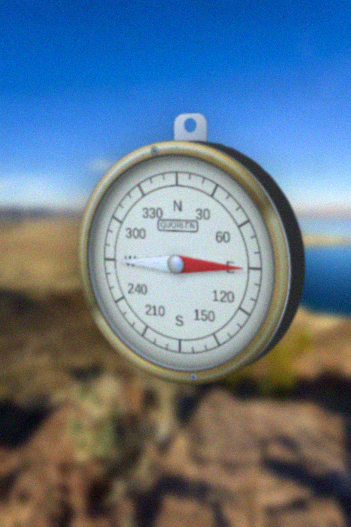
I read 90 °
